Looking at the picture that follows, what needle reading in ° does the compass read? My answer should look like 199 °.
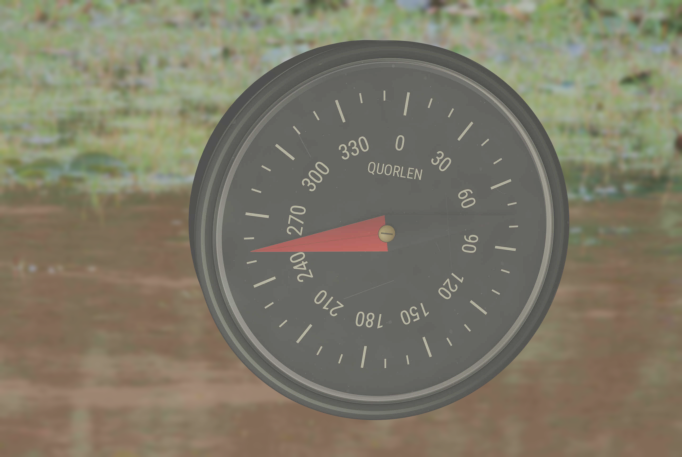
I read 255 °
